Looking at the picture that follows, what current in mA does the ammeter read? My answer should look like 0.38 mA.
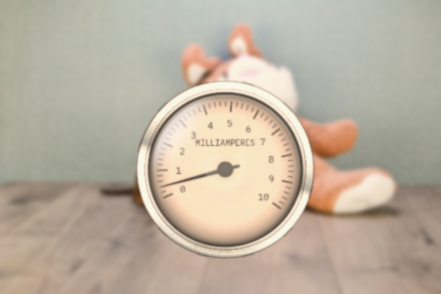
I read 0.4 mA
